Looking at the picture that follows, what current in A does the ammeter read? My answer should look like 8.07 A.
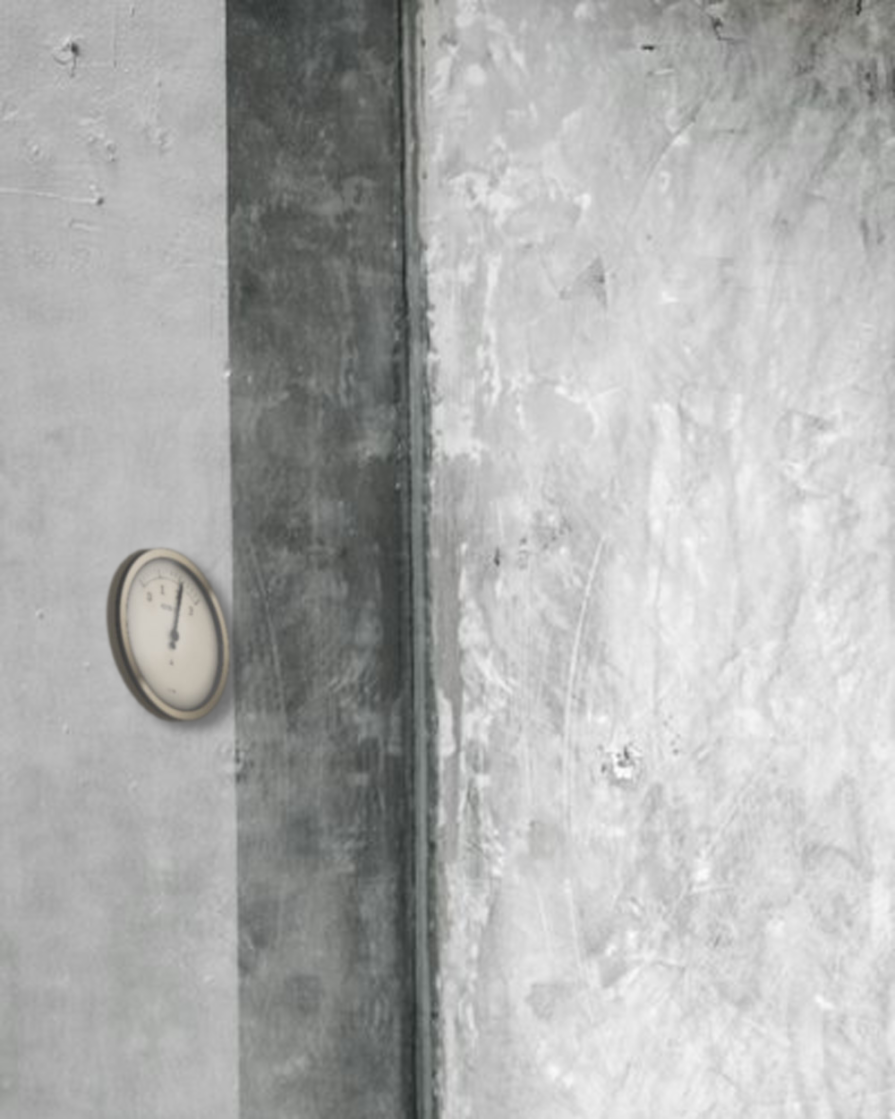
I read 2 A
